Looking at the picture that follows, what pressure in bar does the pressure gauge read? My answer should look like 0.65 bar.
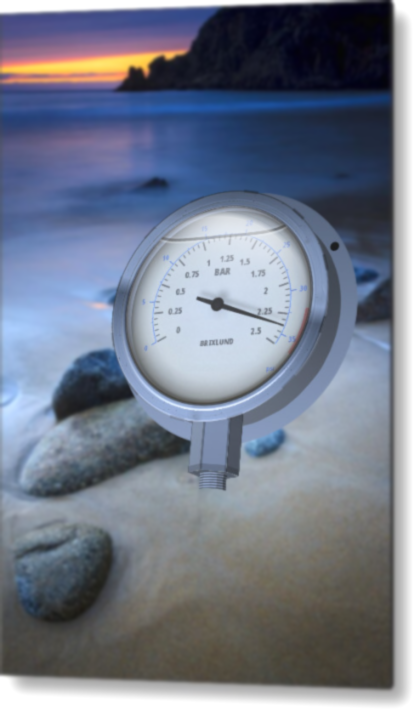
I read 2.35 bar
